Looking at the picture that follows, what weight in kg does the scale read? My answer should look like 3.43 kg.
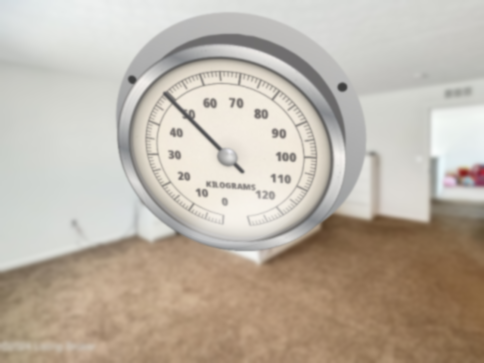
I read 50 kg
